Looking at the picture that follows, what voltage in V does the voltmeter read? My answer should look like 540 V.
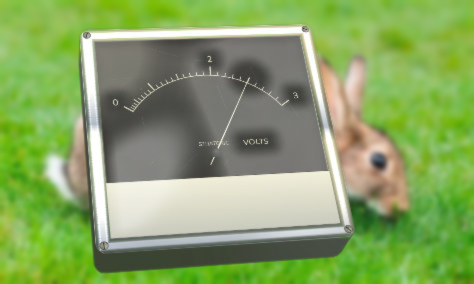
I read 2.5 V
